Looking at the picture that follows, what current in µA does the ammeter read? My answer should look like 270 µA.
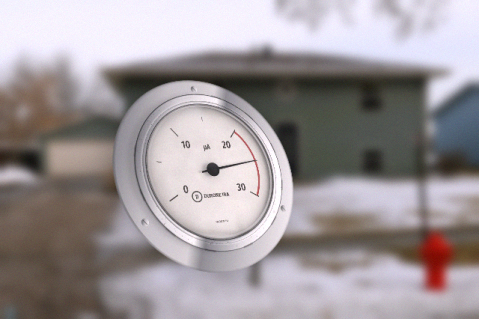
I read 25 µA
